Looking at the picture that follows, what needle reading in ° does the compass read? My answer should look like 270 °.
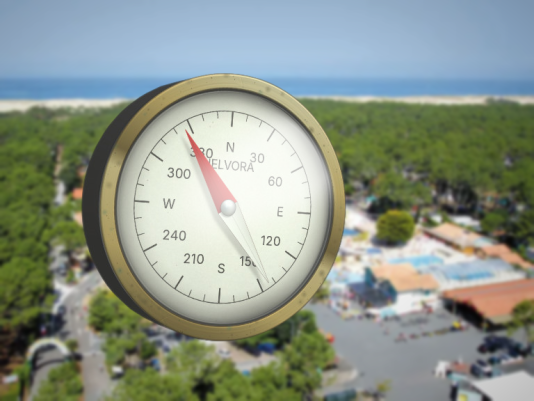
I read 325 °
